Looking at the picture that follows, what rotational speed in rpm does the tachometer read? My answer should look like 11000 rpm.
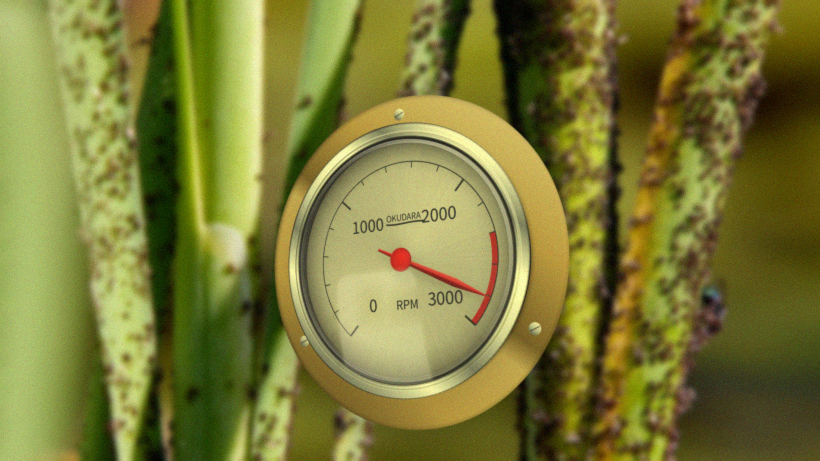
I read 2800 rpm
